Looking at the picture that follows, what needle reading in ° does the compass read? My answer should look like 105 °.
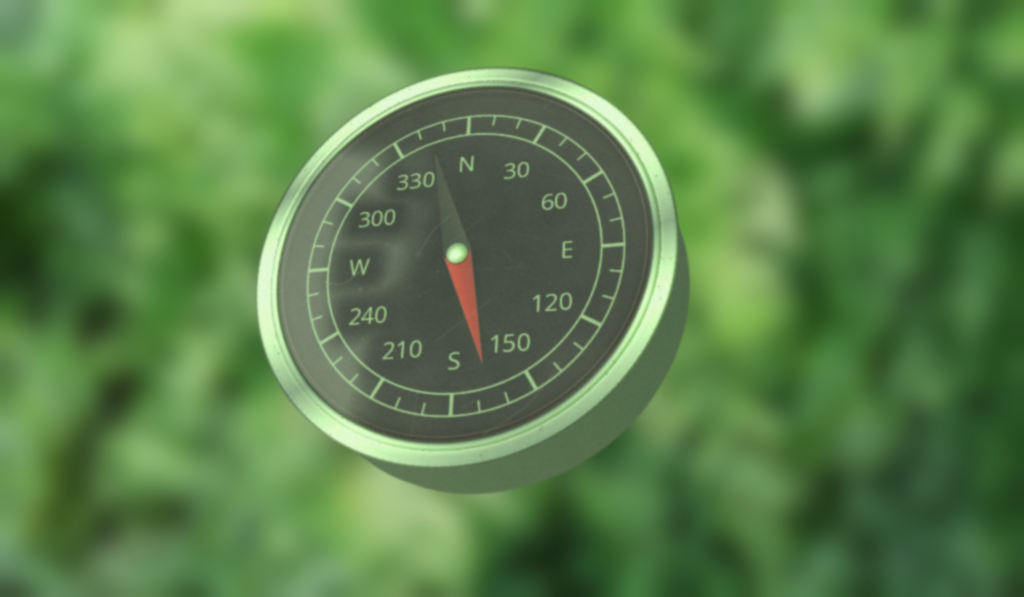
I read 165 °
